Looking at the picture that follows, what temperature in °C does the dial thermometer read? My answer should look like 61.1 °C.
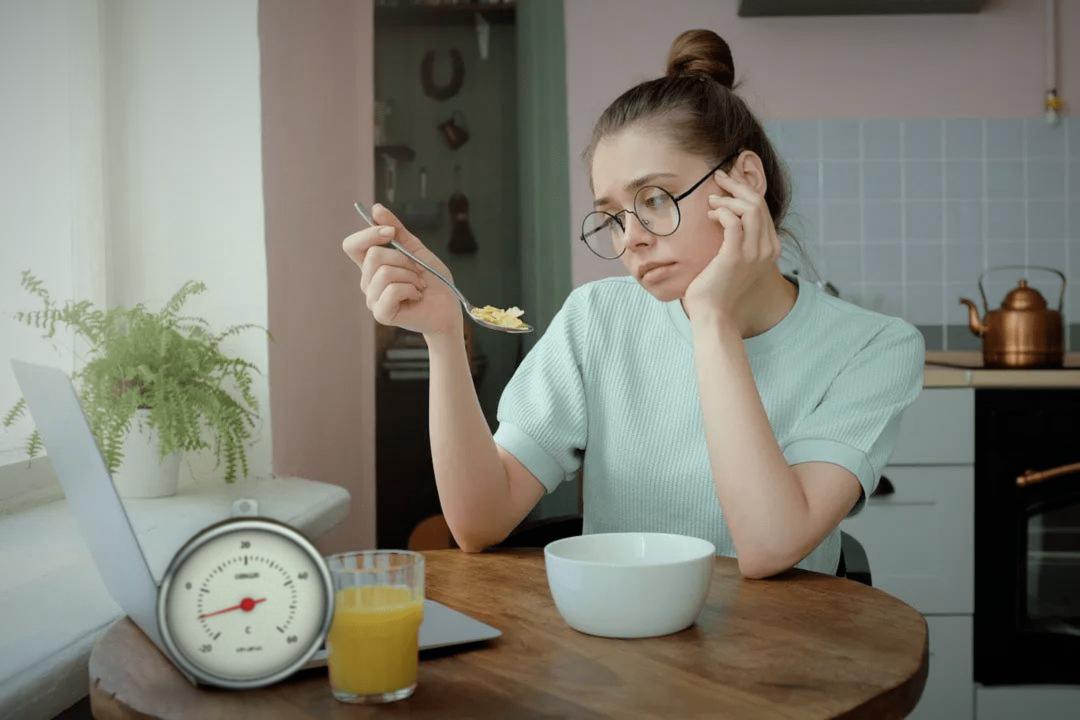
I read -10 °C
